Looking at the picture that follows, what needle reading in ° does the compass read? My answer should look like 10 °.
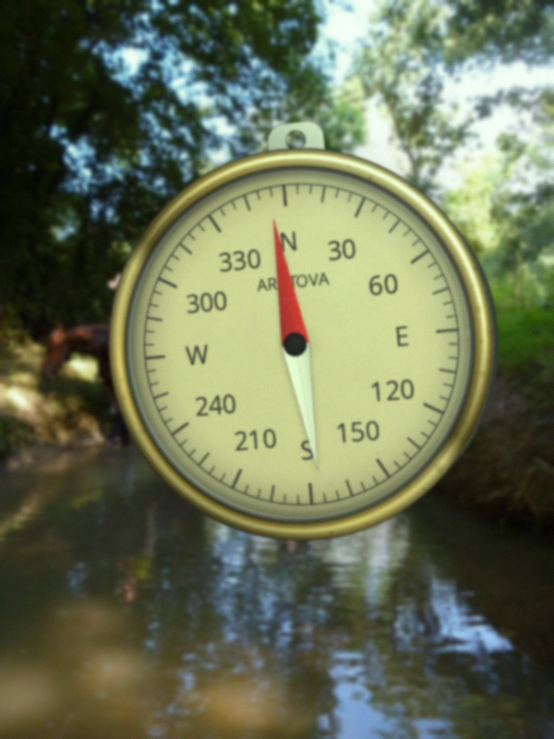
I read 355 °
